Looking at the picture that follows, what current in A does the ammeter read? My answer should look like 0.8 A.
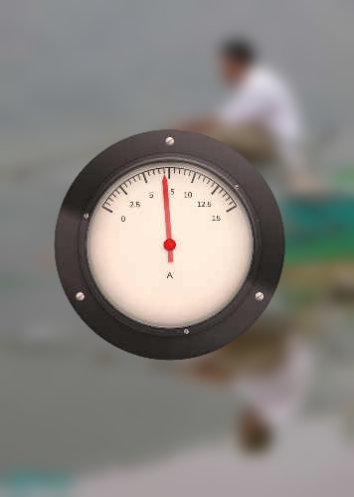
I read 7 A
